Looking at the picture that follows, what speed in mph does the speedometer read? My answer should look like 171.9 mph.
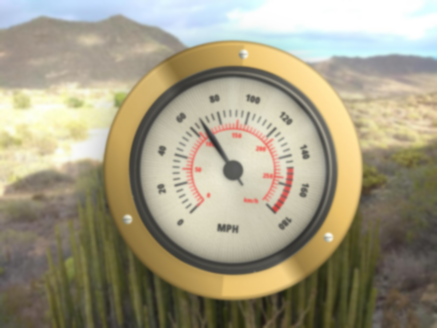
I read 68 mph
